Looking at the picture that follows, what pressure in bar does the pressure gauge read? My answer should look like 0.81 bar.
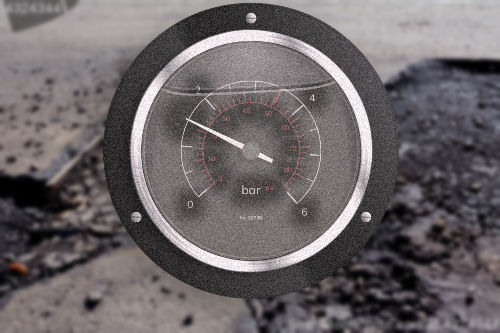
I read 1.5 bar
